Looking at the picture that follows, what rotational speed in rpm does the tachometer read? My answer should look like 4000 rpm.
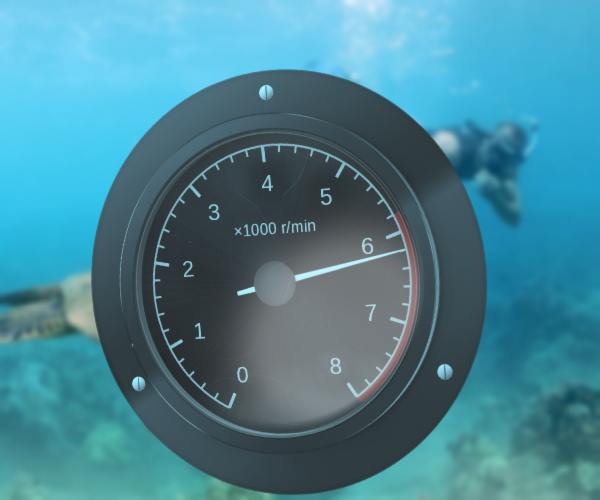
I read 6200 rpm
